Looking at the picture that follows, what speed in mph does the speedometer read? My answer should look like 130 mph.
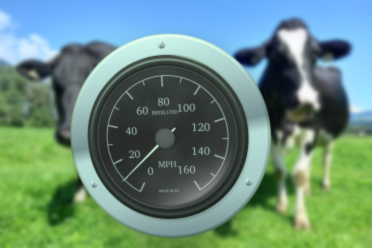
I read 10 mph
